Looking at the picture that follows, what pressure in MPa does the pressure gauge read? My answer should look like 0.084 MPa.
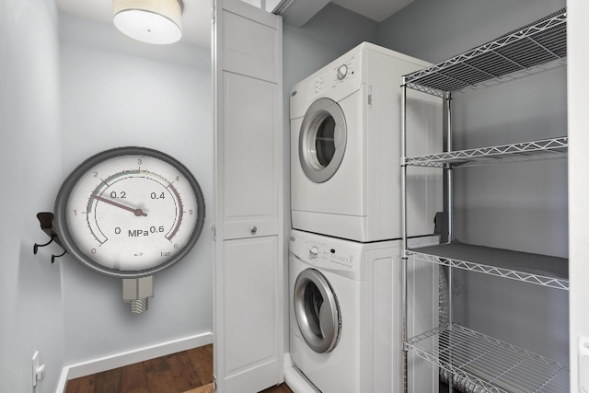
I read 0.15 MPa
